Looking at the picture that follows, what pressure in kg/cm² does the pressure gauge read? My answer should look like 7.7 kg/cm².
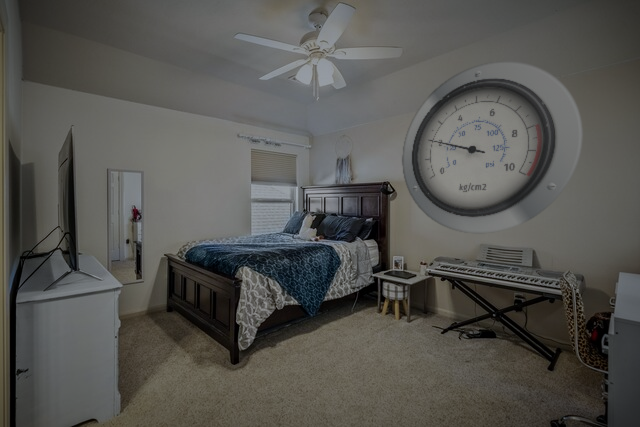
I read 2 kg/cm²
